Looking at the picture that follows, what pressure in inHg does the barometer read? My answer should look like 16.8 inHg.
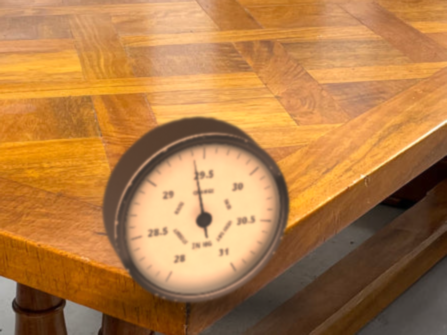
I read 29.4 inHg
